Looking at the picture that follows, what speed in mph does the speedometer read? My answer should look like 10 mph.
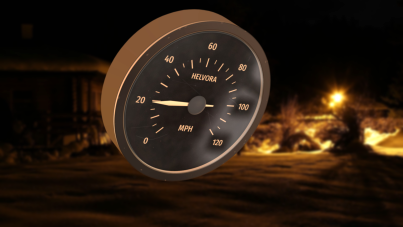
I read 20 mph
